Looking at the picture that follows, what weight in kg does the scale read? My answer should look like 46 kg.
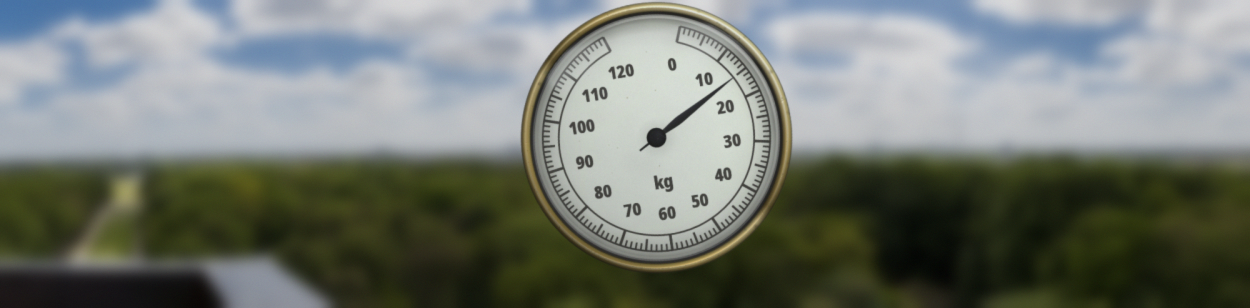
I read 15 kg
